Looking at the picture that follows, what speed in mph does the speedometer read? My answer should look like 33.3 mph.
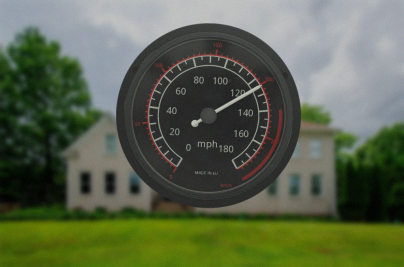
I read 125 mph
